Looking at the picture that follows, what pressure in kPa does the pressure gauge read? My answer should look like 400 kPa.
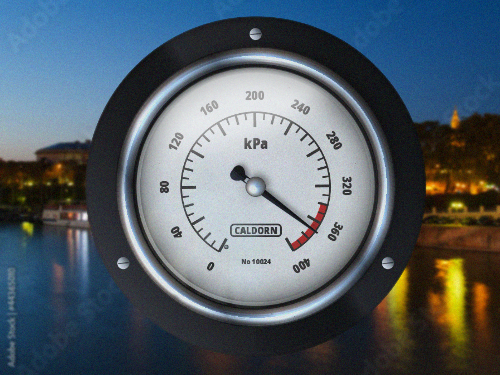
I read 370 kPa
